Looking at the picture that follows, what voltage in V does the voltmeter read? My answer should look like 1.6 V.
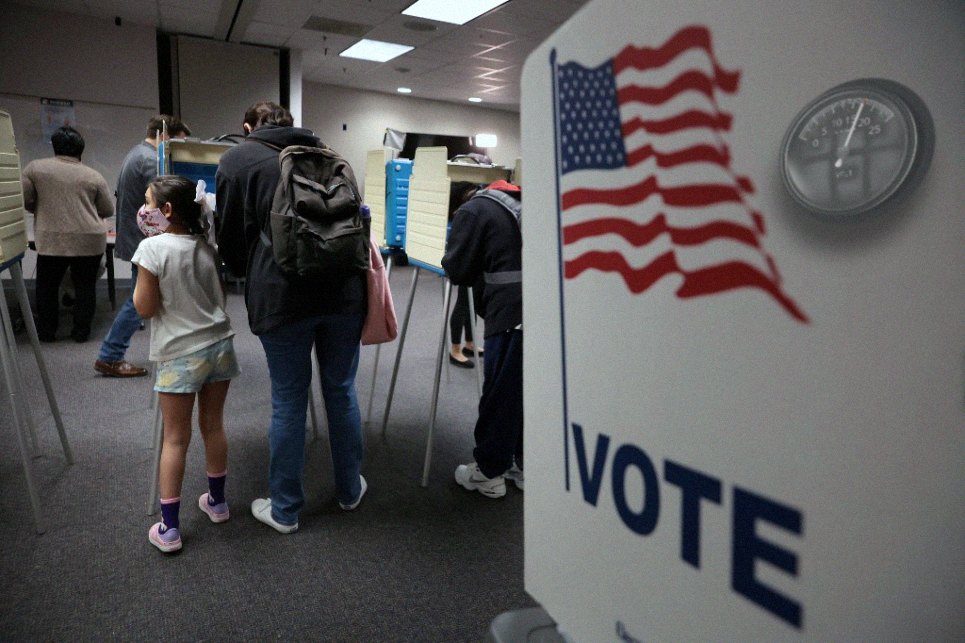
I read 17.5 V
